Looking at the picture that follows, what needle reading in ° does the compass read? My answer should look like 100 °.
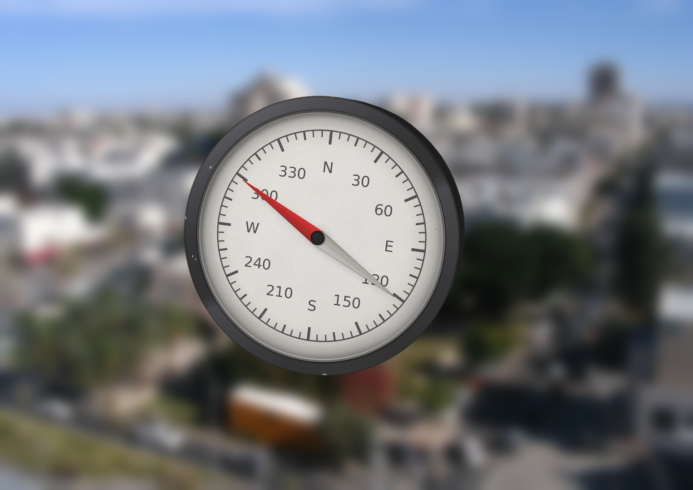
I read 300 °
